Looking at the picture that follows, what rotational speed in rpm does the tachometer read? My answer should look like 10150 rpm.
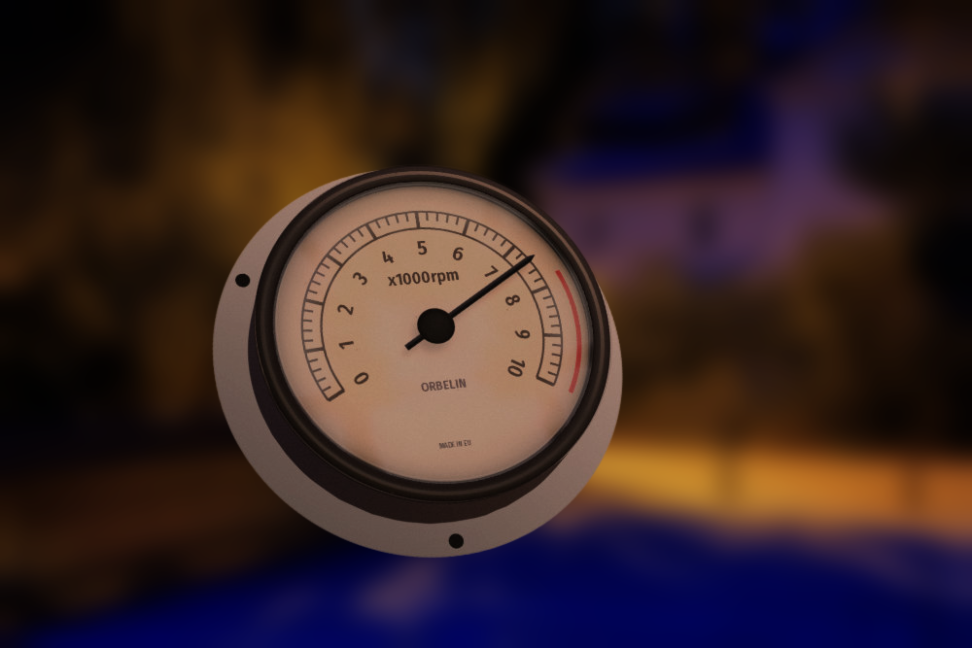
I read 7400 rpm
